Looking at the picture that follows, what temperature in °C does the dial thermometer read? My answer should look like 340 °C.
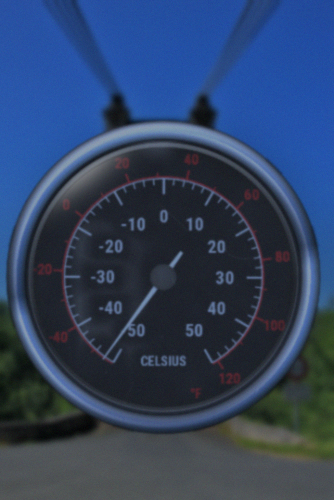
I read -48 °C
